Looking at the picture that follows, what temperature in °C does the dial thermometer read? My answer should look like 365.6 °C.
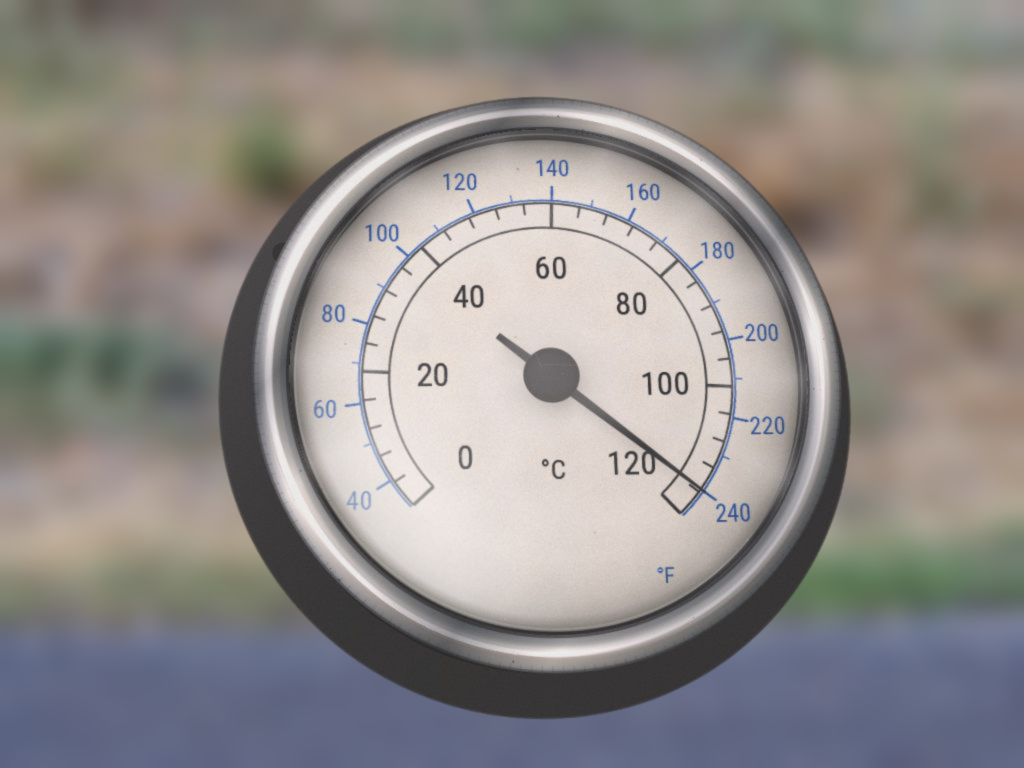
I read 116 °C
